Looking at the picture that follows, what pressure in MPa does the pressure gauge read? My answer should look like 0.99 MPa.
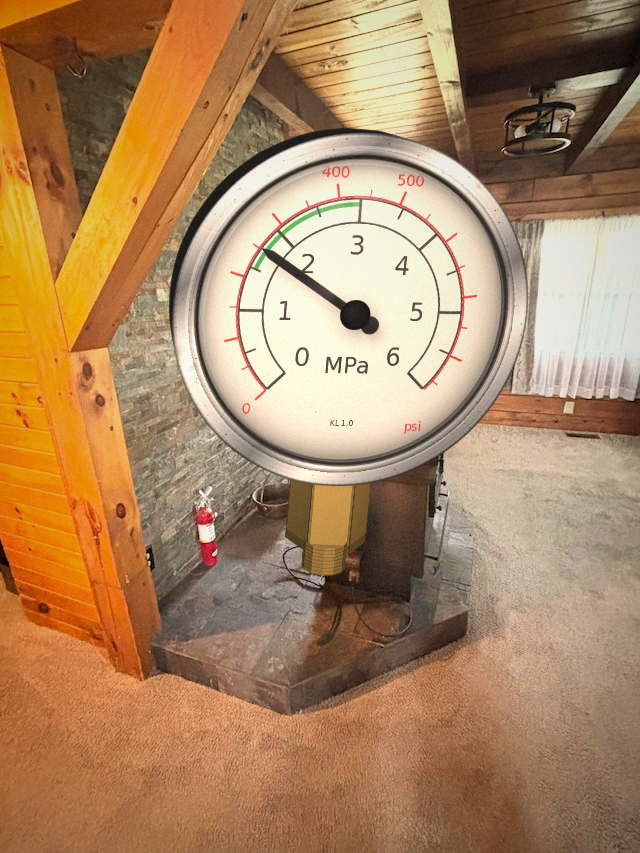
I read 1.75 MPa
